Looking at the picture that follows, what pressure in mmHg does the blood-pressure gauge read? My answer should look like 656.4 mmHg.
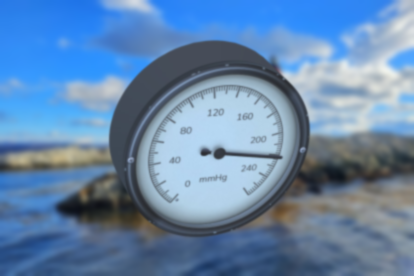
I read 220 mmHg
